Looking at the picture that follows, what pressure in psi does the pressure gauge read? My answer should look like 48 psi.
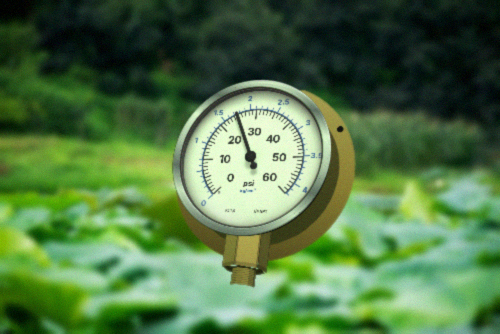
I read 25 psi
